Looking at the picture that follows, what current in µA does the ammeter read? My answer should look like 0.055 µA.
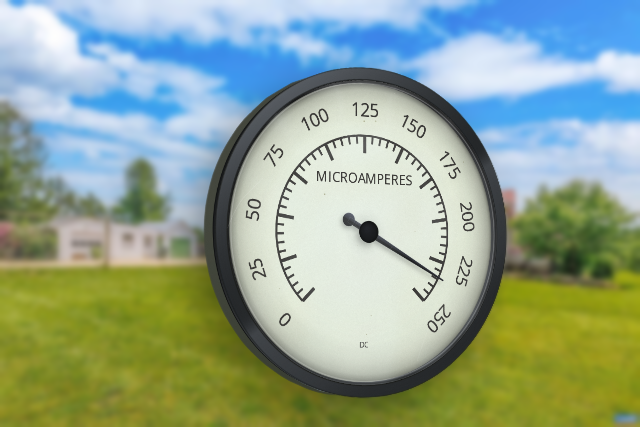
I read 235 µA
